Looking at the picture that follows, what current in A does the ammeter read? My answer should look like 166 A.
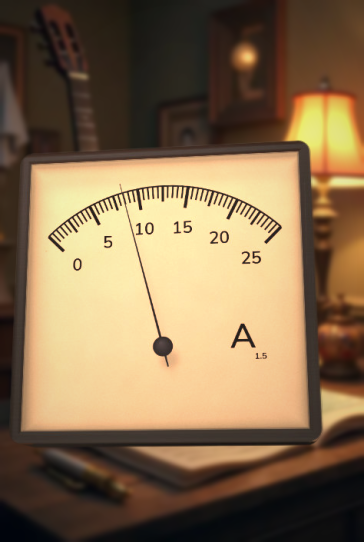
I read 8.5 A
